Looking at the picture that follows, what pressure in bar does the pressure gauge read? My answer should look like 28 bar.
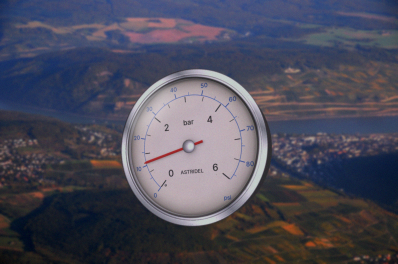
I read 0.75 bar
